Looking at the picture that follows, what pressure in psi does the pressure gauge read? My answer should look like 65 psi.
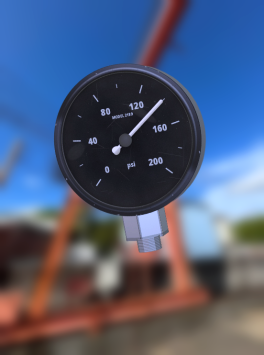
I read 140 psi
